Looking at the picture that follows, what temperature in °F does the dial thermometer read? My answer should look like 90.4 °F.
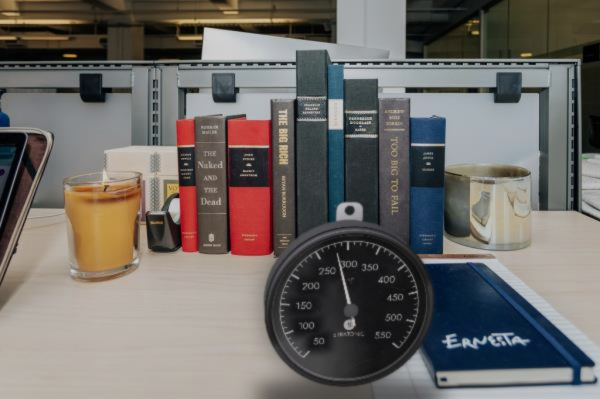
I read 280 °F
